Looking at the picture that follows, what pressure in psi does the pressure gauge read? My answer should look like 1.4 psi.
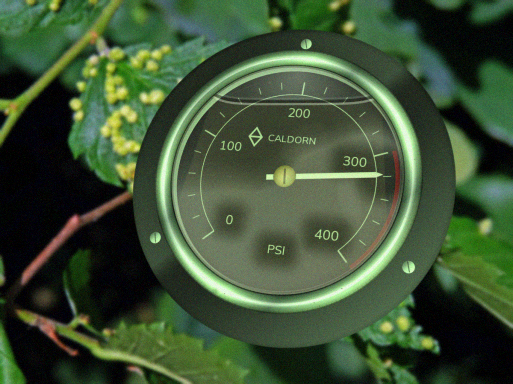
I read 320 psi
